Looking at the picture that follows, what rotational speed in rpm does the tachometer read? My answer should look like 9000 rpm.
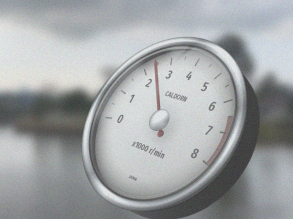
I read 2500 rpm
